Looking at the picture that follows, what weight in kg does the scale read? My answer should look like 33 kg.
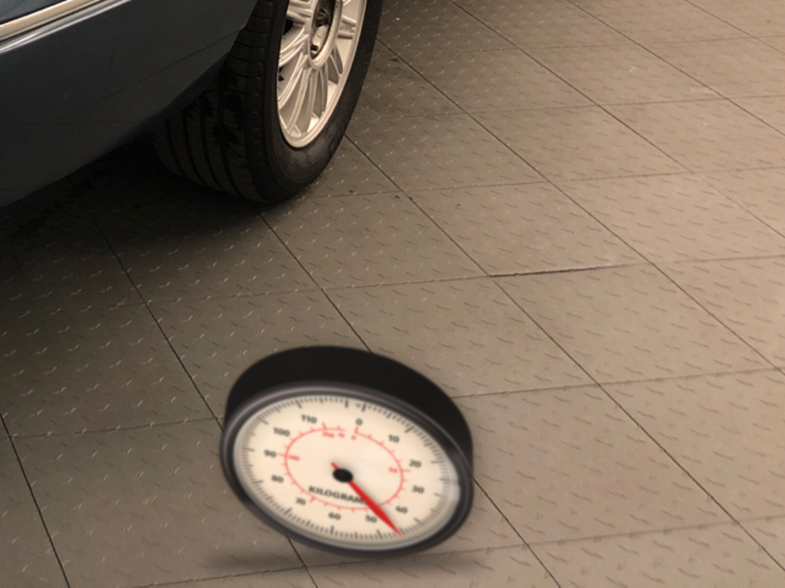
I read 45 kg
